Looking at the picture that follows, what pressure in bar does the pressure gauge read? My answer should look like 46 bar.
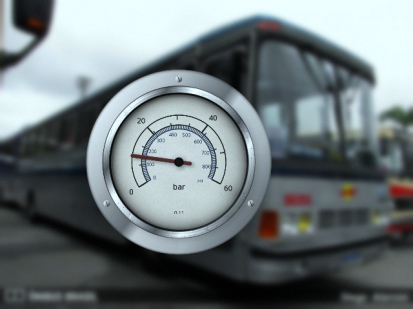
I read 10 bar
